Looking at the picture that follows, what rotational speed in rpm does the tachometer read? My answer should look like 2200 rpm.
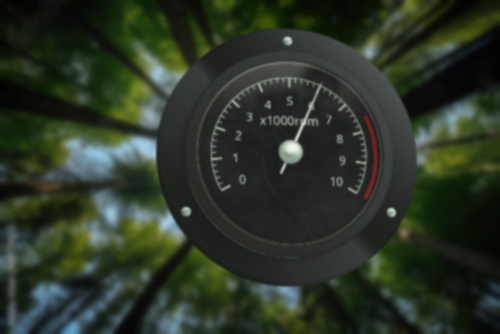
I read 6000 rpm
